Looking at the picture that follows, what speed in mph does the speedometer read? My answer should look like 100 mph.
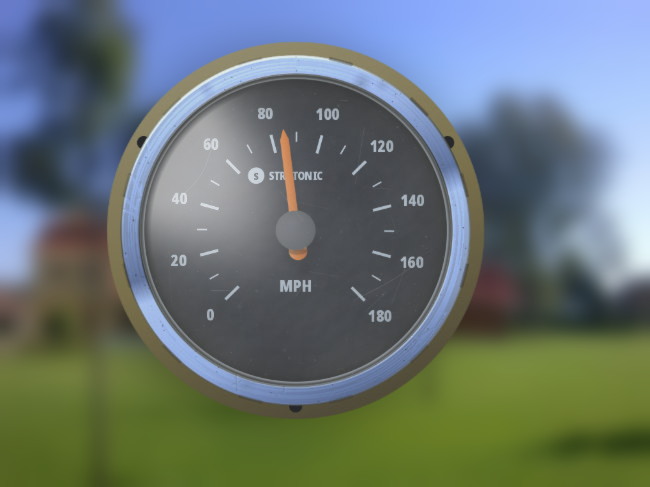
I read 85 mph
